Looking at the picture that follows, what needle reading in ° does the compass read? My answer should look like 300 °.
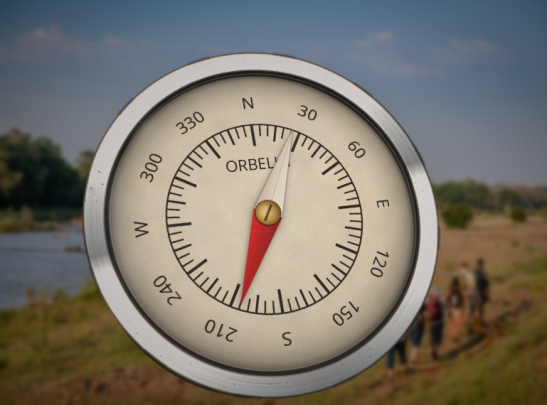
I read 205 °
